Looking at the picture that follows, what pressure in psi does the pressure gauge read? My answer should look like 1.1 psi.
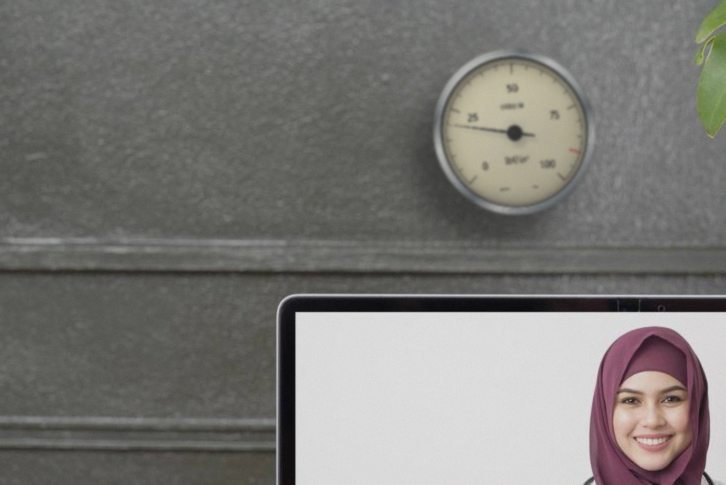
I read 20 psi
